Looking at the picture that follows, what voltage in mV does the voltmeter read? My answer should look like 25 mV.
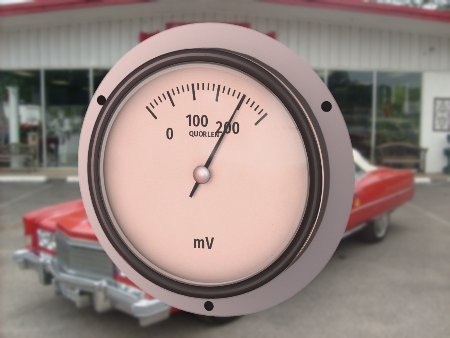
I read 200 mV
